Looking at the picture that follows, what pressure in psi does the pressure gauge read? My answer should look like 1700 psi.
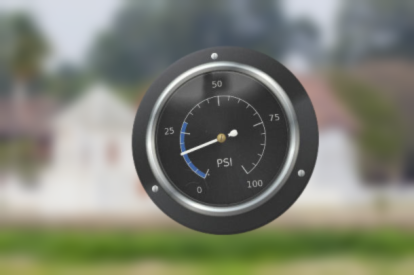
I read 15 psi
